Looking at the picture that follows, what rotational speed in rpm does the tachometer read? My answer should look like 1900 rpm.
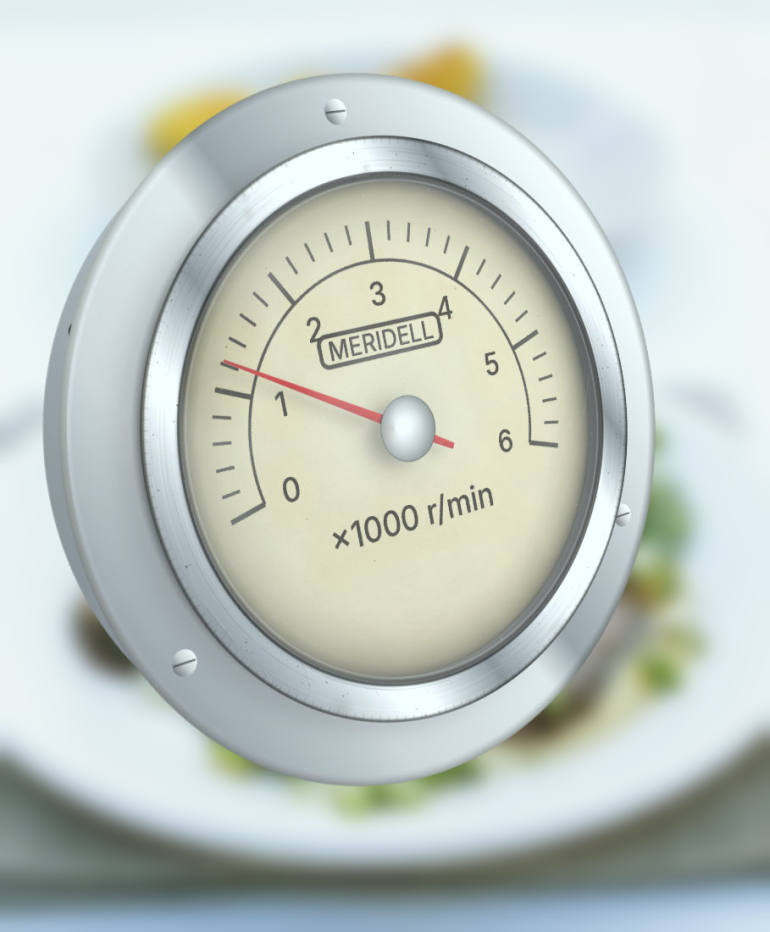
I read 1200 rpm
